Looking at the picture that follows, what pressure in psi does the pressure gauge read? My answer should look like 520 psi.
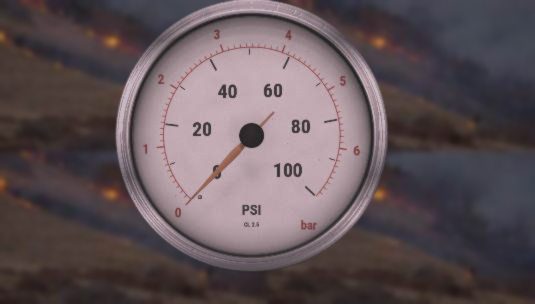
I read 0 psi
